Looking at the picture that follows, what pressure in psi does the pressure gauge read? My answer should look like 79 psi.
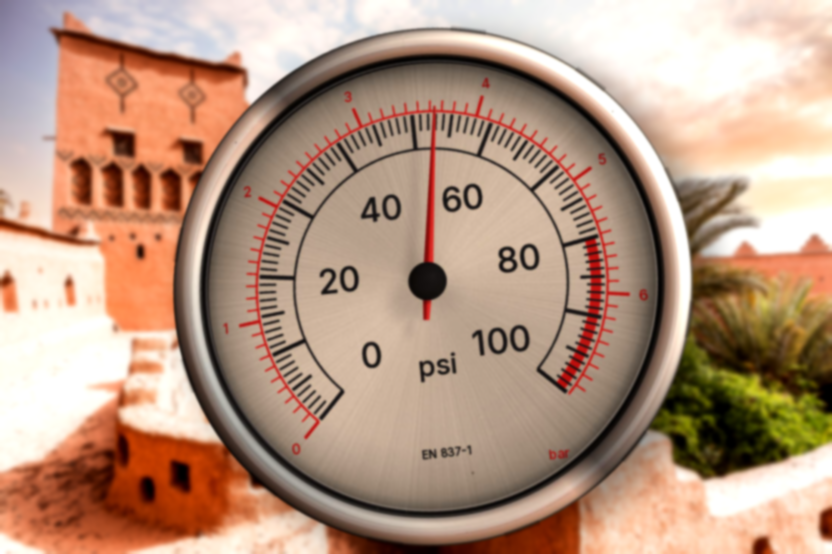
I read 53 psi
